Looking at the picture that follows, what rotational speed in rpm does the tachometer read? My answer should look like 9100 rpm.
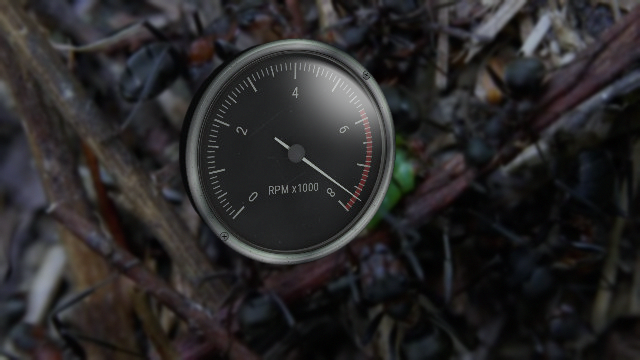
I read 7700 rpm
